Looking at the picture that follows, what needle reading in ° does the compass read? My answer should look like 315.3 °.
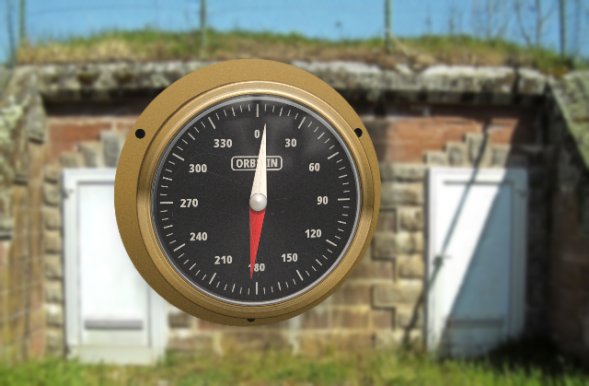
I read 185 °
